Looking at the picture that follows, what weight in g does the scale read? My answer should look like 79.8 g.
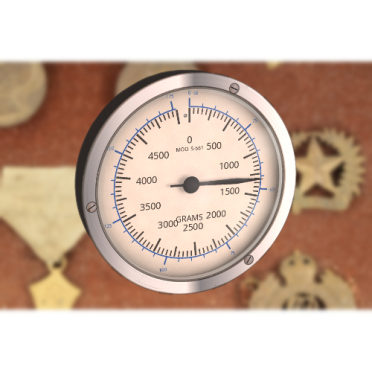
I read 1300 g
